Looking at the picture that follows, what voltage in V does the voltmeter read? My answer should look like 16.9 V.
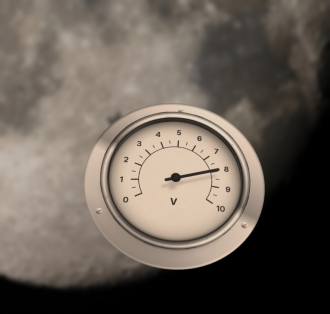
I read 8 V
